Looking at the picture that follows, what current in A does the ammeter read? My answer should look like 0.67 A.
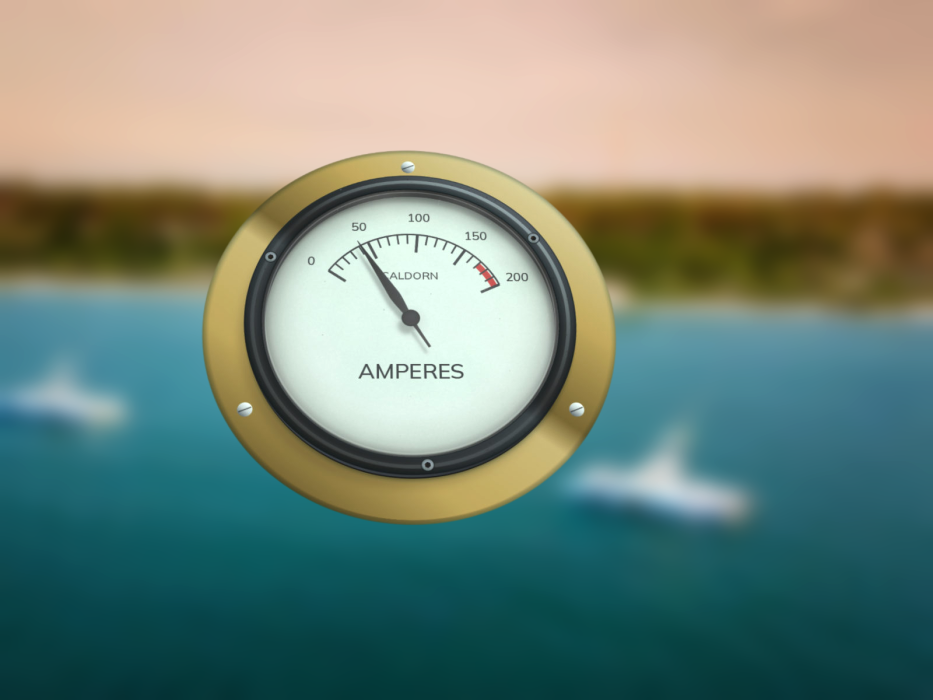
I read 40 A
